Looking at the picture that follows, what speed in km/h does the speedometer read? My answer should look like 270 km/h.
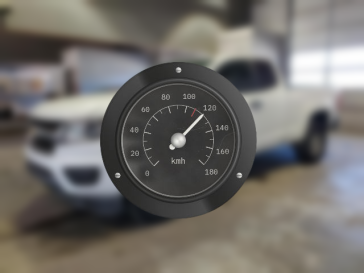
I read 120 km/h
